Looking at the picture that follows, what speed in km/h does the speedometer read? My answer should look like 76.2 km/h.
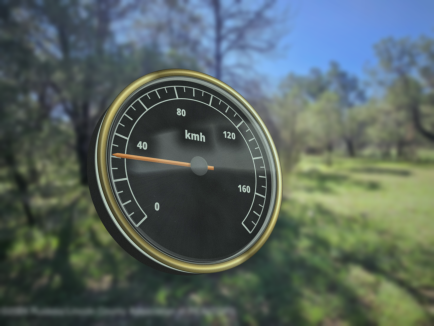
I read 30 km/h
